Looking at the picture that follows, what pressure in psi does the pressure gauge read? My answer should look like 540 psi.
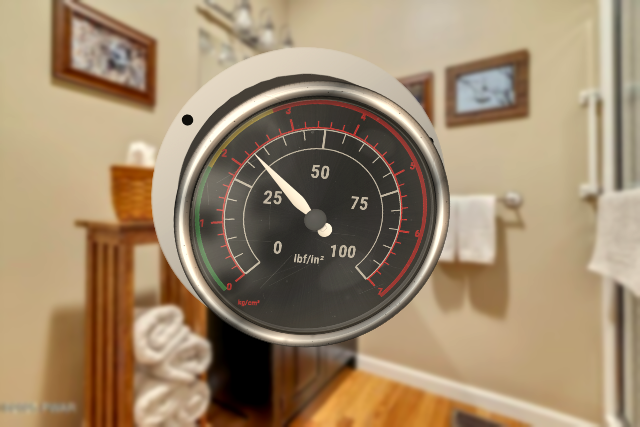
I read 32.5 psi
